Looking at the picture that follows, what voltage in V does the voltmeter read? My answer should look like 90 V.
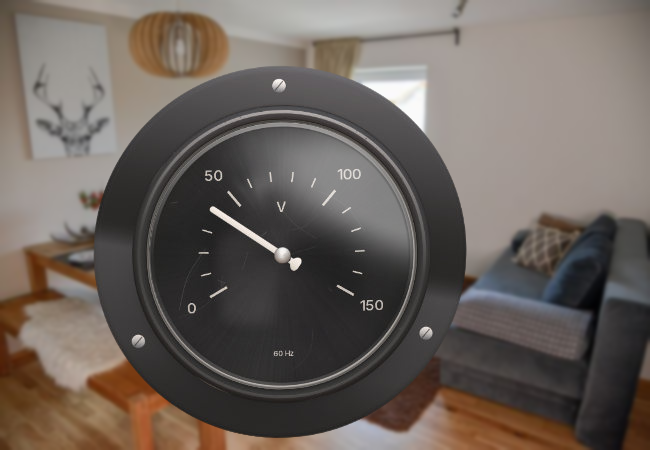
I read 40 V
